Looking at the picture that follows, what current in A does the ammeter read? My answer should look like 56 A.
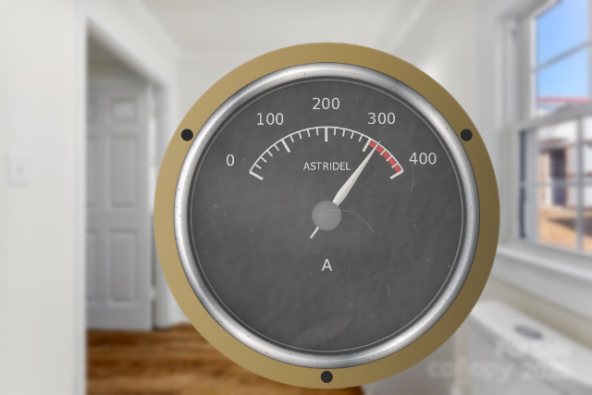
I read 320 A
